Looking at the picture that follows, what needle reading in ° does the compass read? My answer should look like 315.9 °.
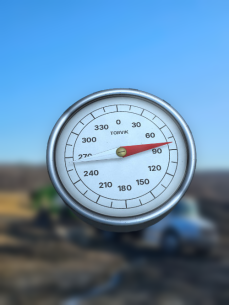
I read 82.5 °
